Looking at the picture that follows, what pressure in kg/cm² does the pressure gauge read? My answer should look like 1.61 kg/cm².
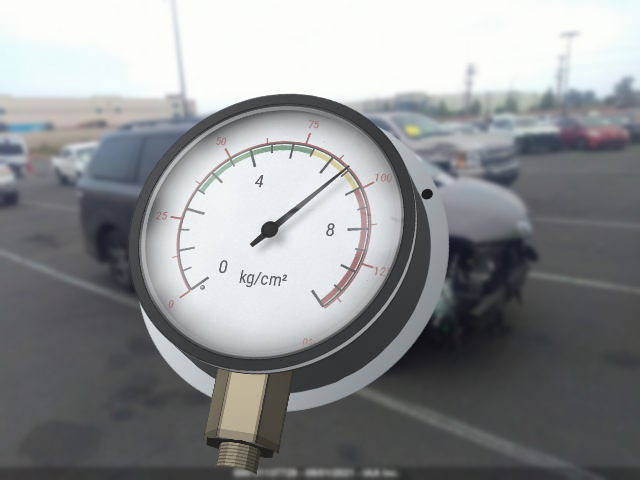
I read 6.5 kg/cm²
